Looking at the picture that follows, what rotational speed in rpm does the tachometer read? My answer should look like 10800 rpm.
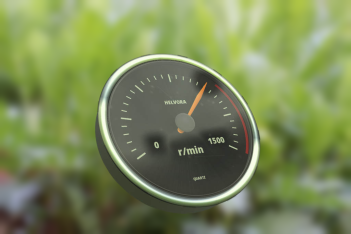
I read 1000 rpm
